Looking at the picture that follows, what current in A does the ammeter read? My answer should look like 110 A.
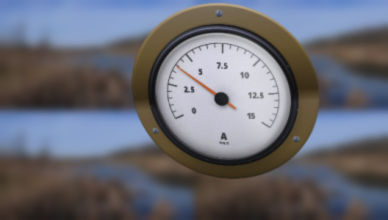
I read 4 A
